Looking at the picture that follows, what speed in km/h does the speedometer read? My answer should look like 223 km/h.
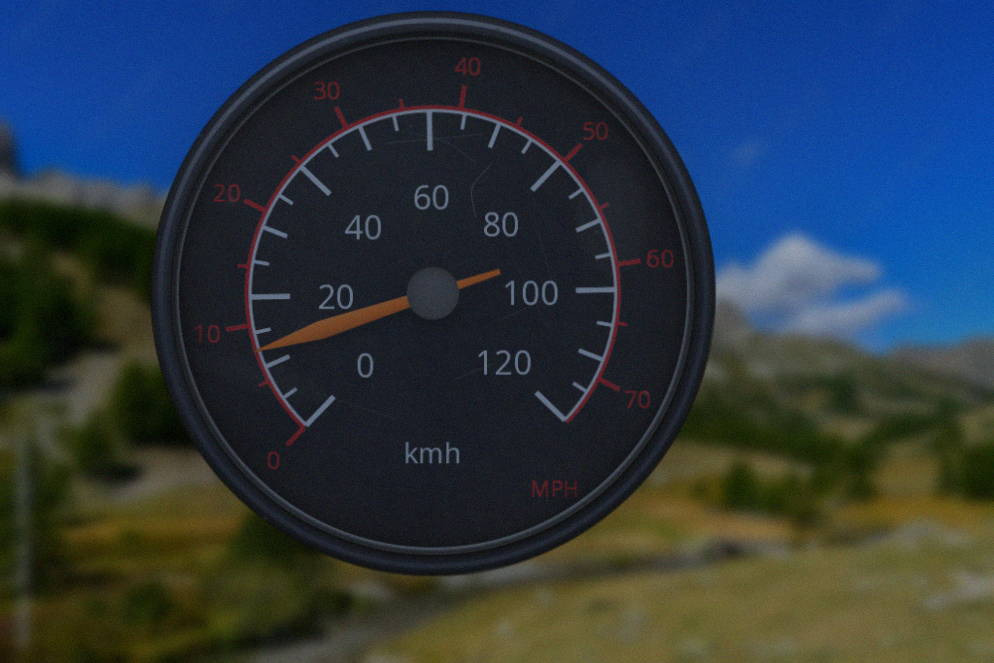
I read 12.5 km/h
